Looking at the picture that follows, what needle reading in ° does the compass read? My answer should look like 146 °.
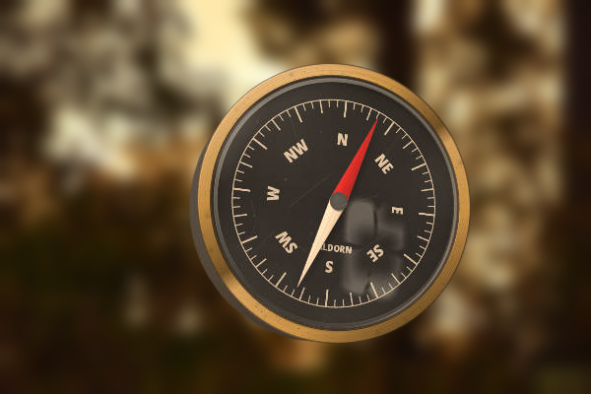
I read 20 °
